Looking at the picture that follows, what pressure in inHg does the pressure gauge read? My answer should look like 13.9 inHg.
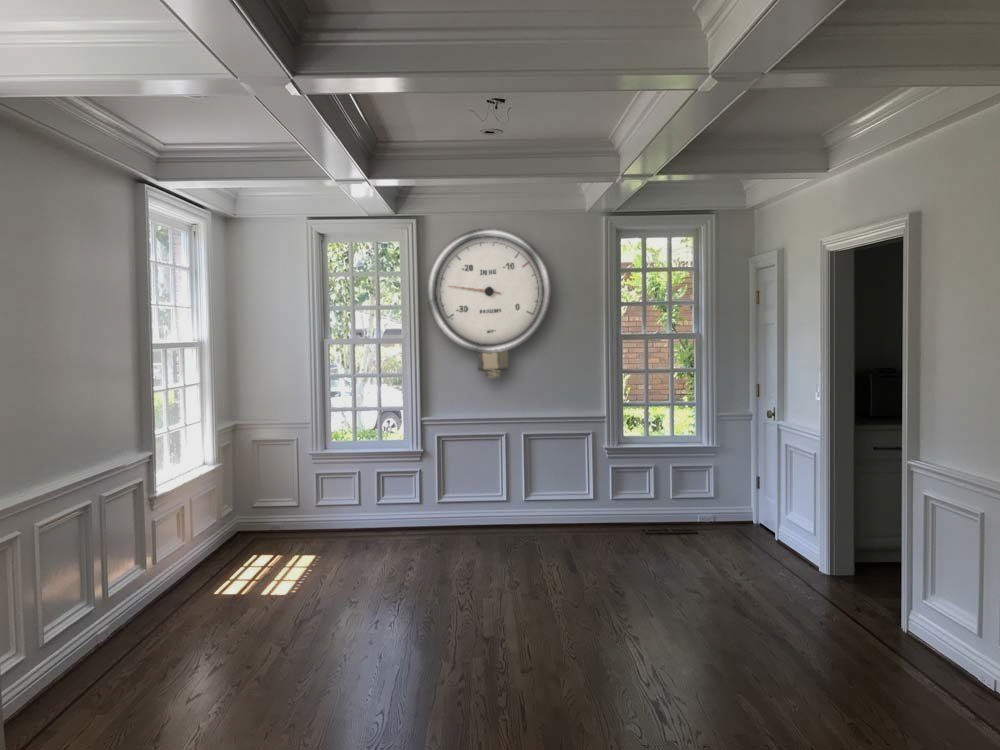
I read -25 inHg
